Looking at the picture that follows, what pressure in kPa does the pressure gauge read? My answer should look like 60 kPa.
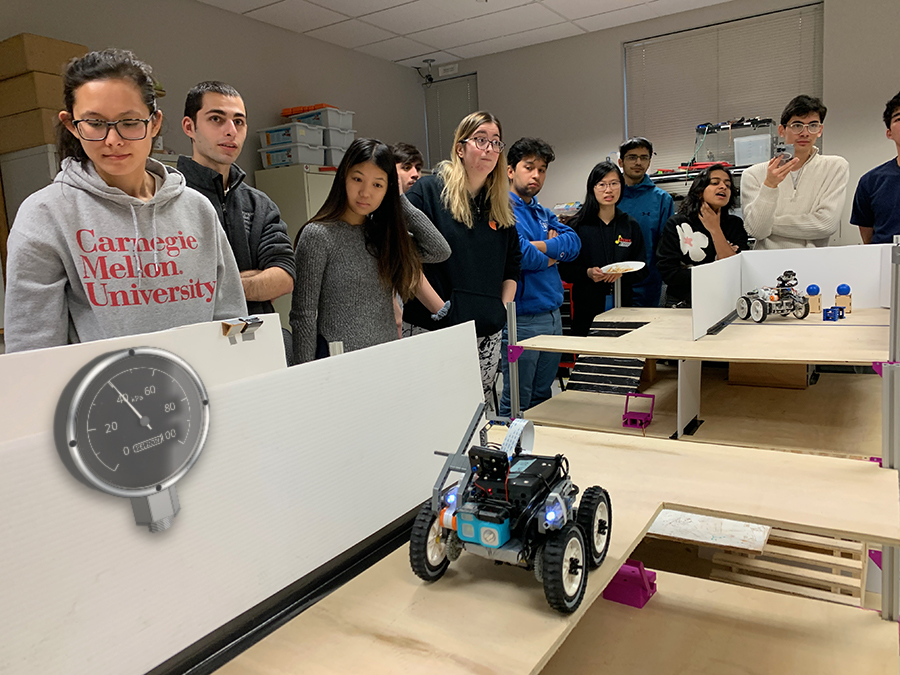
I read 40 kPa
